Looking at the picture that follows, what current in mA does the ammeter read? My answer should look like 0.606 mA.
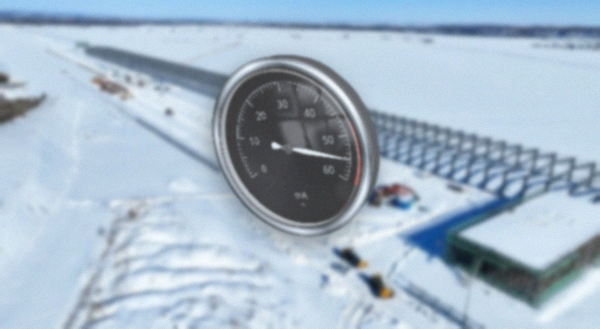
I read 55 mA
